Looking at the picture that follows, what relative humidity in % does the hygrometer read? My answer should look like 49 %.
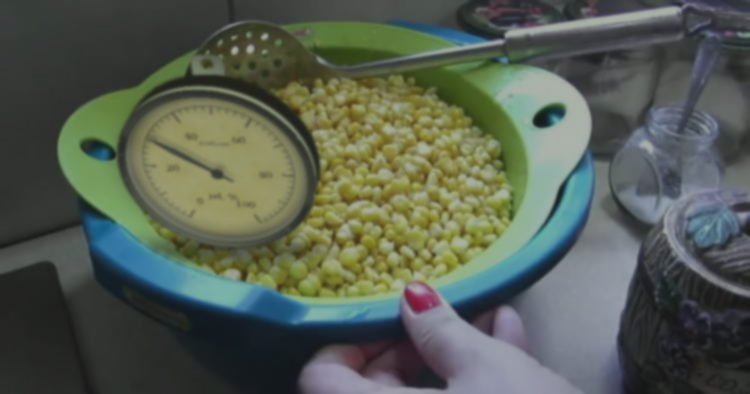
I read 30 %
